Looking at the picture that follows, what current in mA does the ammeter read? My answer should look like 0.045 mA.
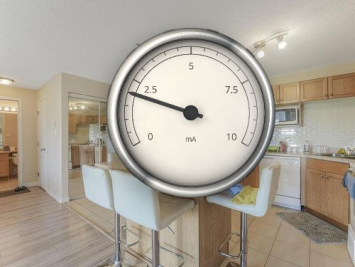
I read 2 mA
